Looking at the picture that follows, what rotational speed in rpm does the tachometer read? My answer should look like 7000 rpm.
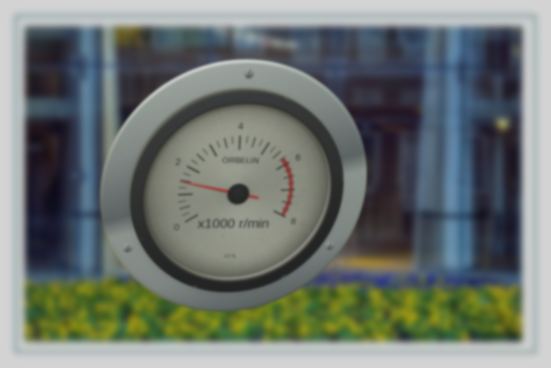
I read 1500 rpm
